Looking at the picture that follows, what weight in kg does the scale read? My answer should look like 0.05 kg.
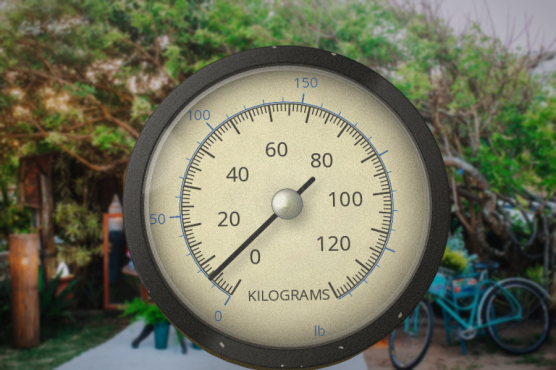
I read 6 kg
